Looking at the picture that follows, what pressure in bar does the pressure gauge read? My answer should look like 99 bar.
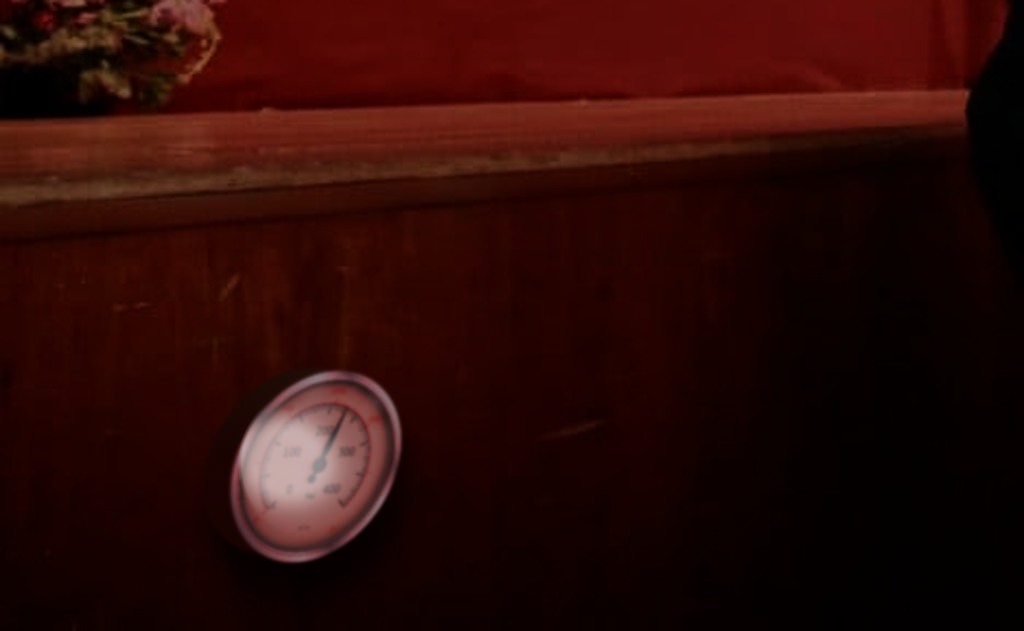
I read 225 bar
